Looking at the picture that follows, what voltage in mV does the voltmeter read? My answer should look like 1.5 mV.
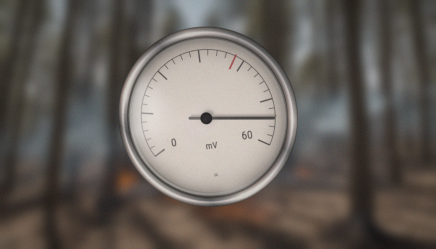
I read 54 mV
